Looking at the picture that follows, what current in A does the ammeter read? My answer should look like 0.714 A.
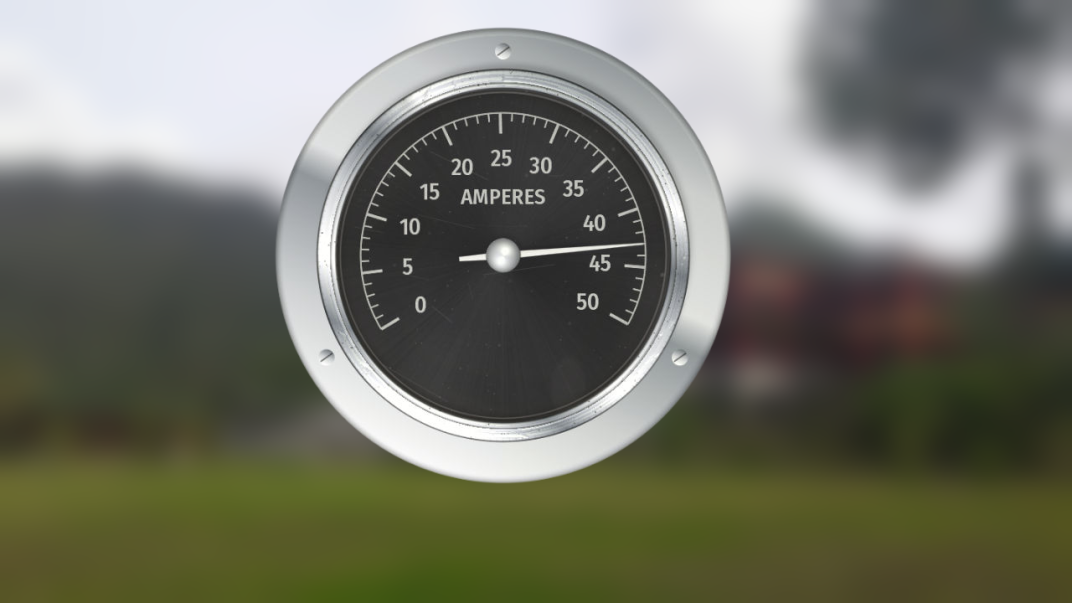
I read 43 A
